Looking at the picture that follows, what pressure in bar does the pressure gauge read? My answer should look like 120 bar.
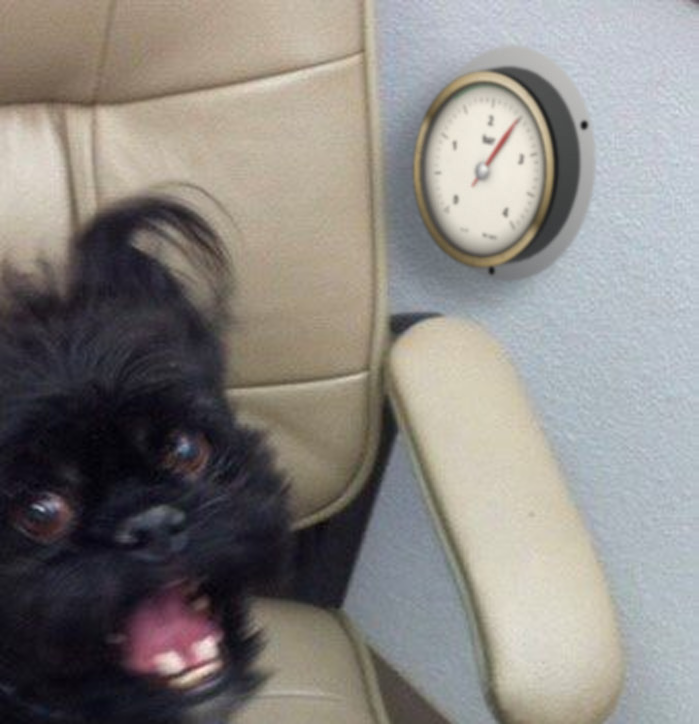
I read 2.5 bar
